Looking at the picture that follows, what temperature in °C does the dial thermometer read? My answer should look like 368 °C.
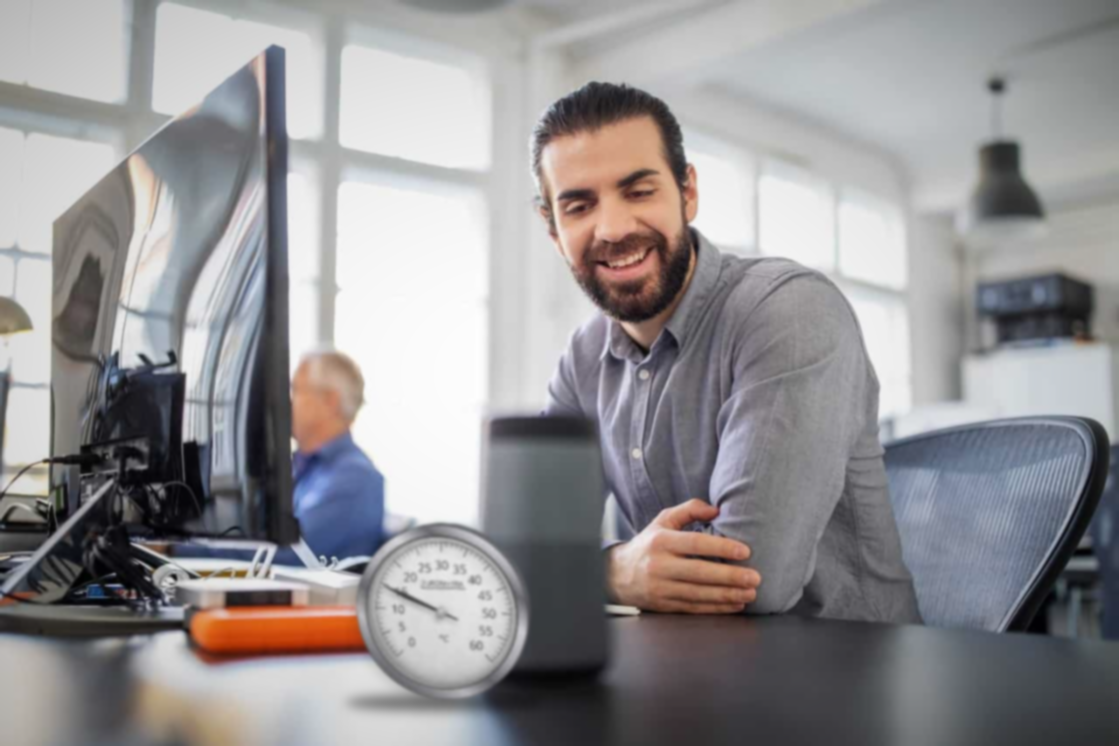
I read 15 °C
